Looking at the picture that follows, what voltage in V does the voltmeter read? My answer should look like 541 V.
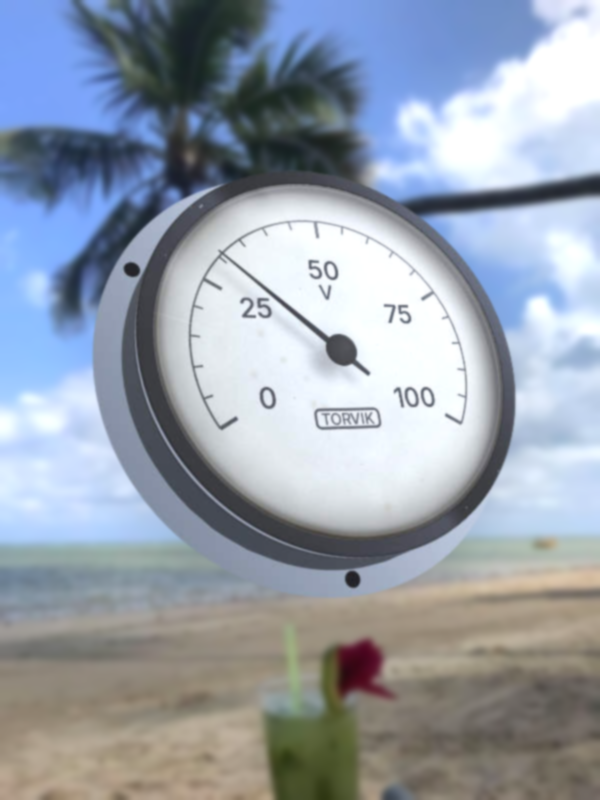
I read 30 V
